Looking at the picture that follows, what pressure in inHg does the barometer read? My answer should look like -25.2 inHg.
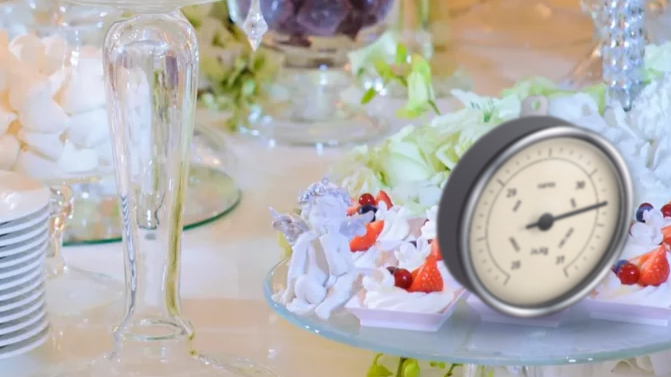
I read 30.3 inHg
